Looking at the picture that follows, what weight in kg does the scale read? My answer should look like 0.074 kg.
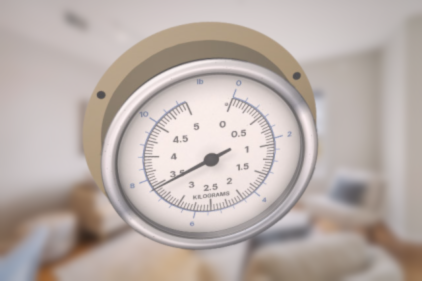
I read 3.5 kg
